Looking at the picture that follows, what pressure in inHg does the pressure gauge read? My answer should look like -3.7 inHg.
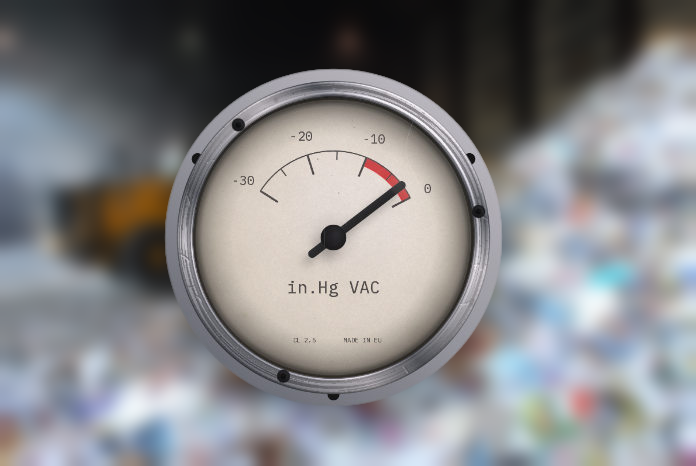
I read -2.5 inHg
